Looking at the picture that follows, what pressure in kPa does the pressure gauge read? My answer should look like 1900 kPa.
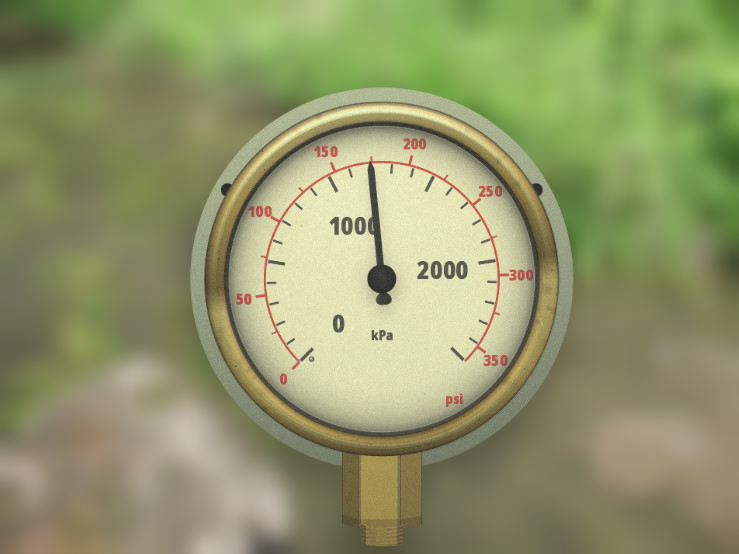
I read 1200 kPa
